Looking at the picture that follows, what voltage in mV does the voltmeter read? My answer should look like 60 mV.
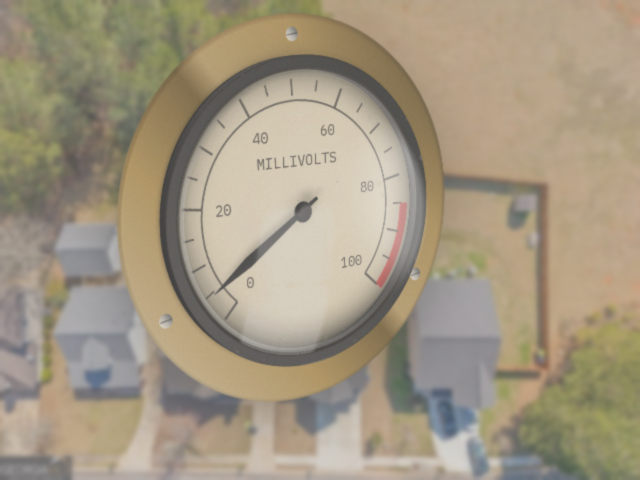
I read 5 mV
